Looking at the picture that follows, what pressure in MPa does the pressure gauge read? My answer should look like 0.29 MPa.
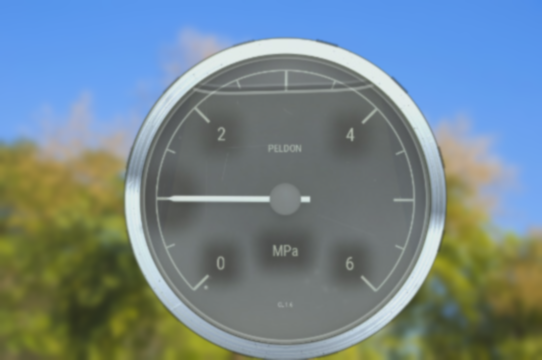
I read 1 MPa
